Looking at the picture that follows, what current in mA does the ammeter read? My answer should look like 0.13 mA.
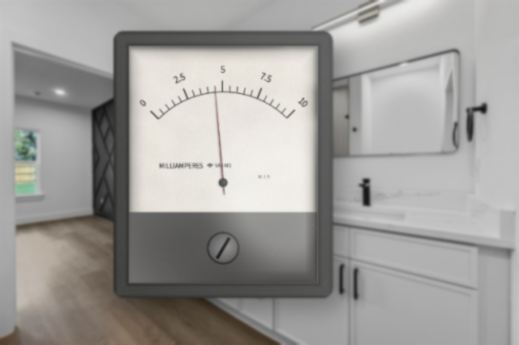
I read 4.5 mA
